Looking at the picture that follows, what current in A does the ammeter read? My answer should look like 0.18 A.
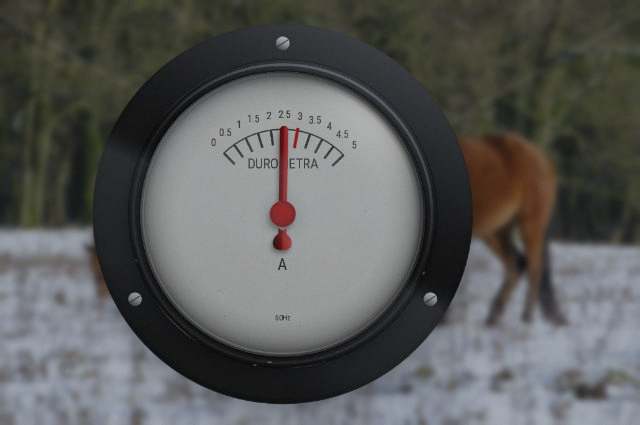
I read 2.5 A
